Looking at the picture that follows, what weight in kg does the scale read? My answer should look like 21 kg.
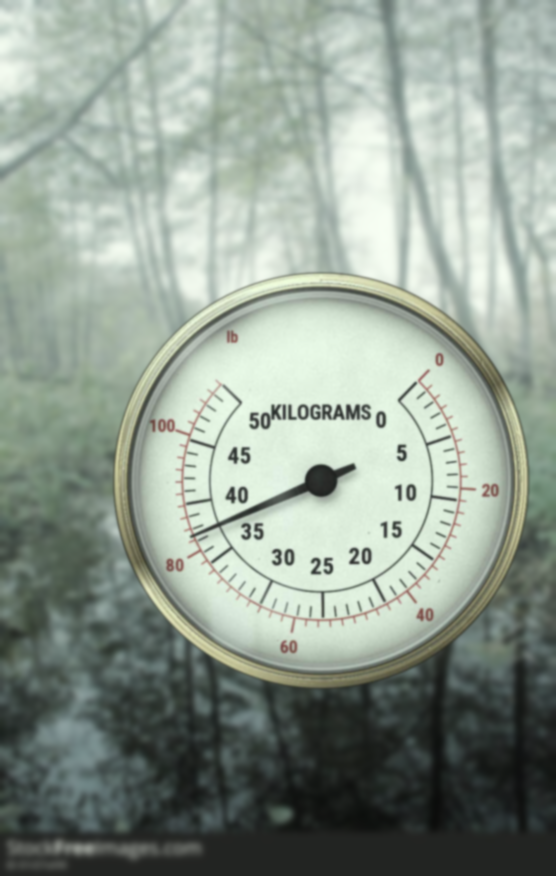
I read 37.5 kg
